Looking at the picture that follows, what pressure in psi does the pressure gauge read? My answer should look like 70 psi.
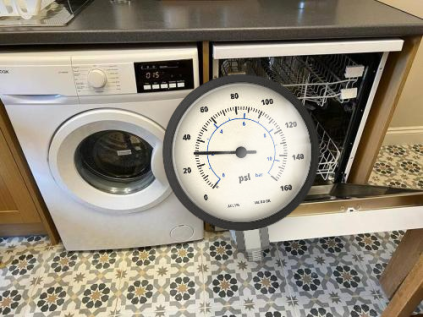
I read 30 psi
